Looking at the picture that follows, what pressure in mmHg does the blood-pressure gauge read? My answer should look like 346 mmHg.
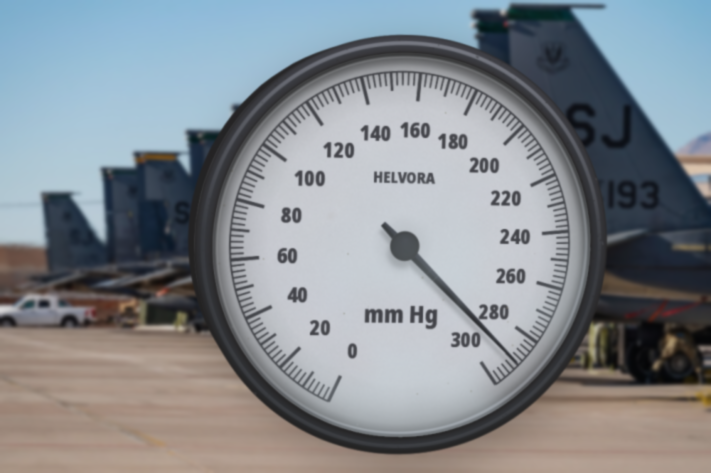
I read 290 mmHg
